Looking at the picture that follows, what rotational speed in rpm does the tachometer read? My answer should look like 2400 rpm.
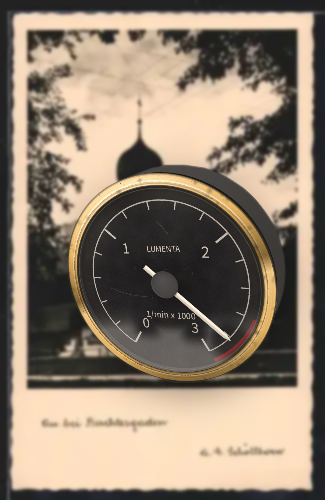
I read 2800 rpm
